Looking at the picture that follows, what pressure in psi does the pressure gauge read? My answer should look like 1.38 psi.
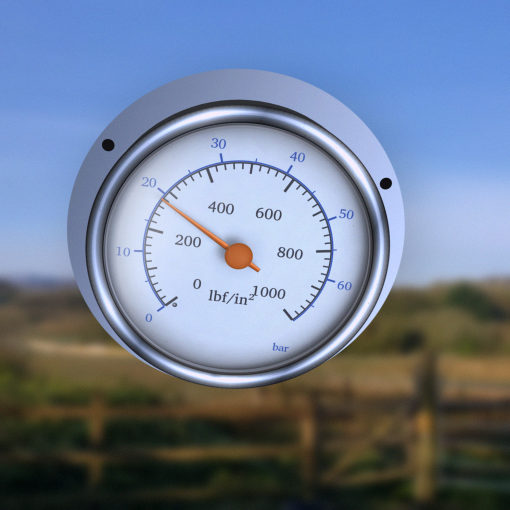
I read 280 psi
